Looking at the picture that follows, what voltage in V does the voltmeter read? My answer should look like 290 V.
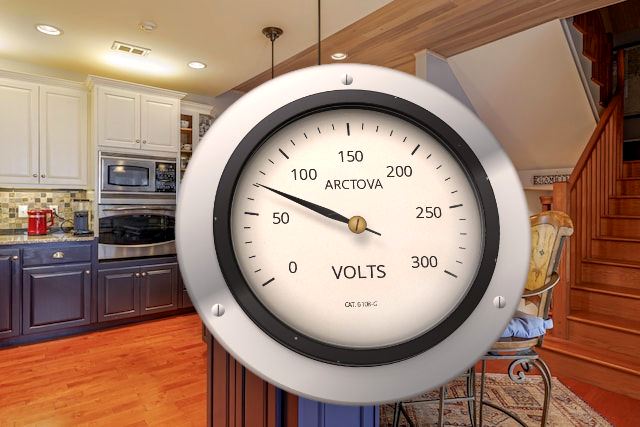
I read 70 V
